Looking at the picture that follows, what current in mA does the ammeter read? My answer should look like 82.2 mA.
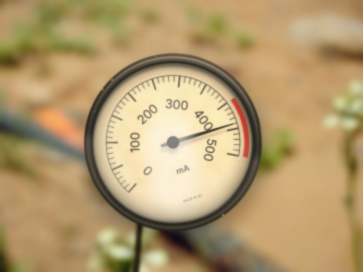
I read 440 mA
